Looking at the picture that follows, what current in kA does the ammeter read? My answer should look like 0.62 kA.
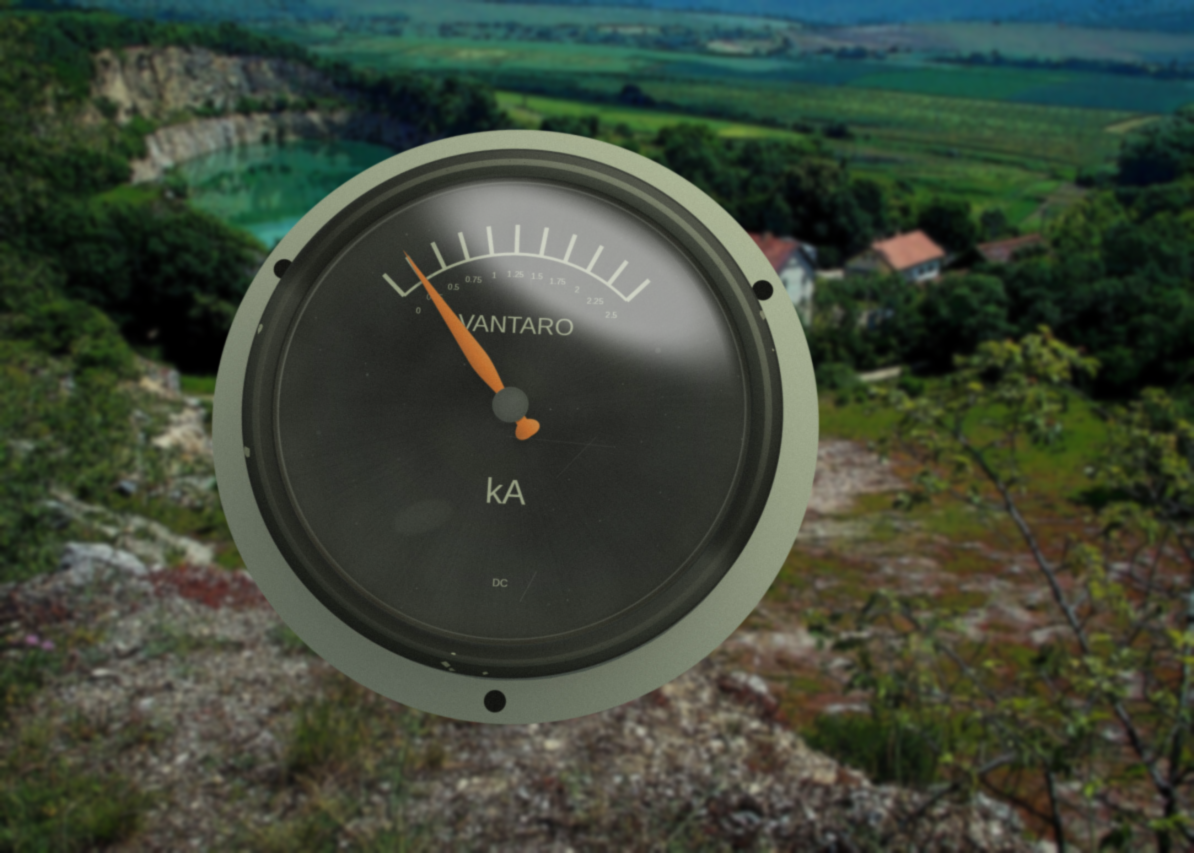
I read 0.25 kA
